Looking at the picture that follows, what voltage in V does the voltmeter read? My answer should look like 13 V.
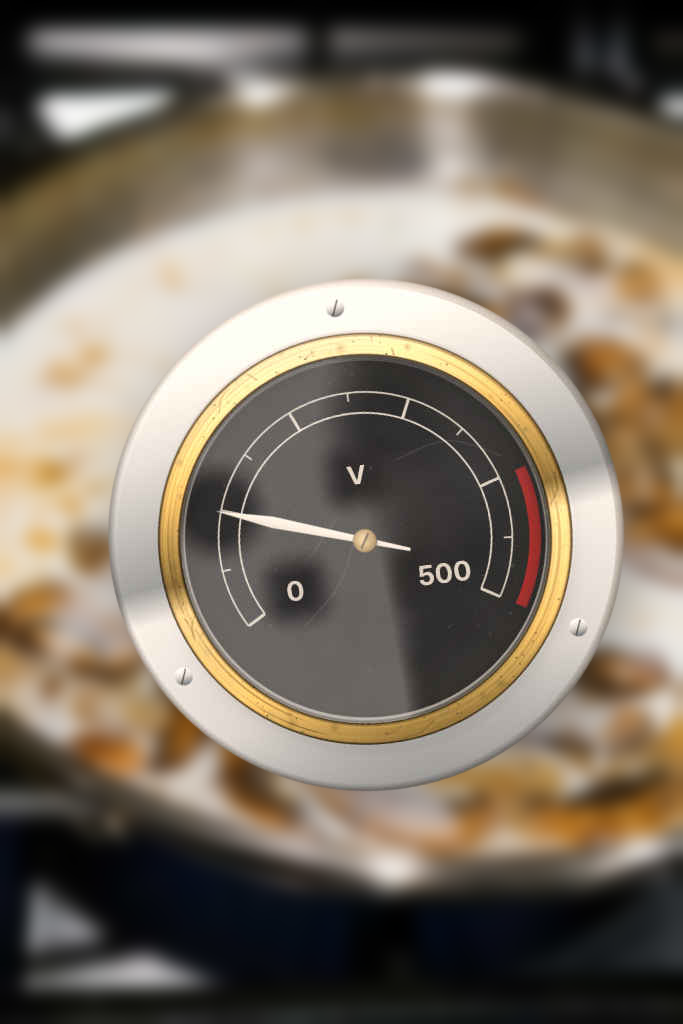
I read 100 V
